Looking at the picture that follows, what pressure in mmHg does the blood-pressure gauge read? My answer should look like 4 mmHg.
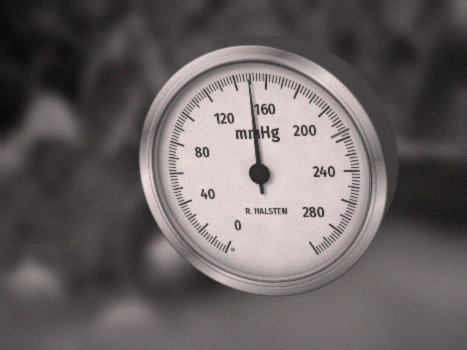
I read 150 mmHg
